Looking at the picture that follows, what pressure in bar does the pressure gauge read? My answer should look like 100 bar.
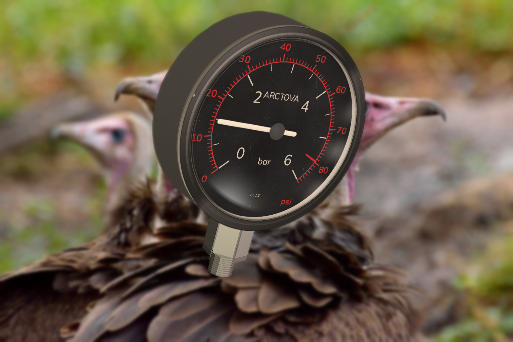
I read 1 bar
